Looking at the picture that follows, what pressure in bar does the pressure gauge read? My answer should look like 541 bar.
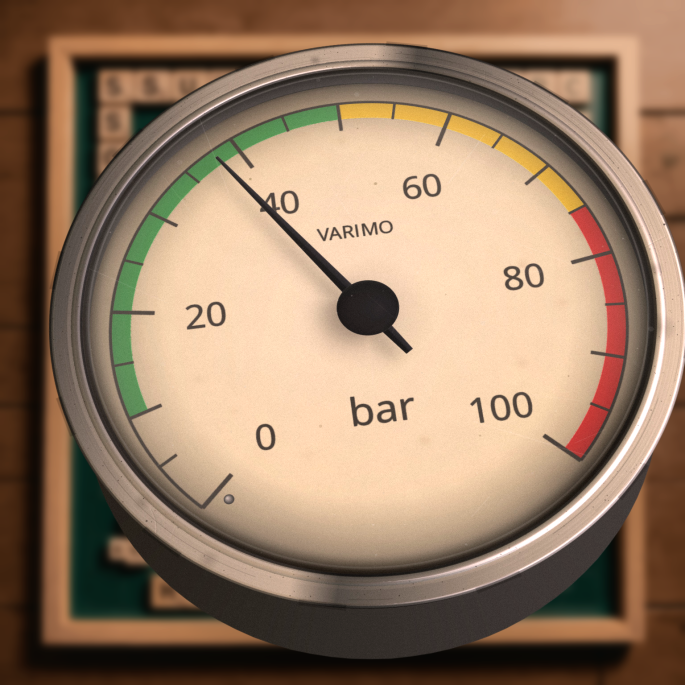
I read 37.5 bar
